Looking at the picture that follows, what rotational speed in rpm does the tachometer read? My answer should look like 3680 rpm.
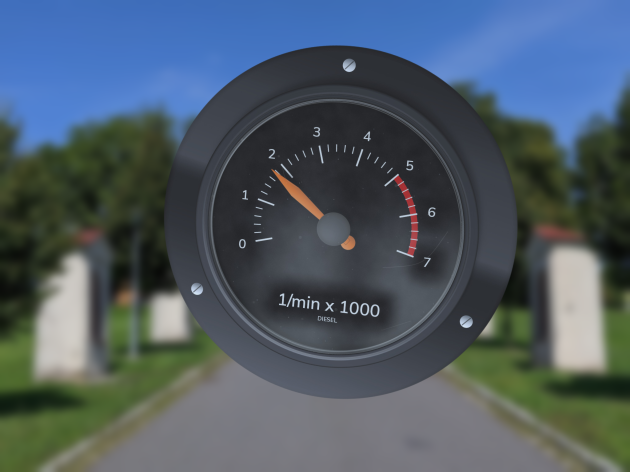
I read 1800 rpm
